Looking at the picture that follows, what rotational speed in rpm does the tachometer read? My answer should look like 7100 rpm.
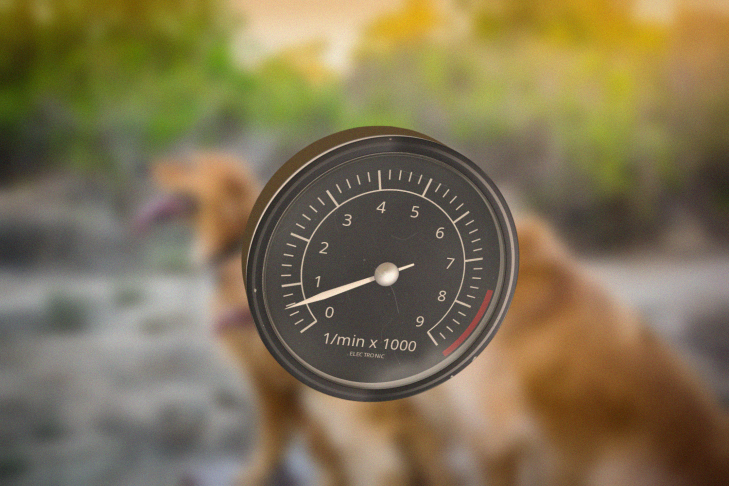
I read 600 rpm
